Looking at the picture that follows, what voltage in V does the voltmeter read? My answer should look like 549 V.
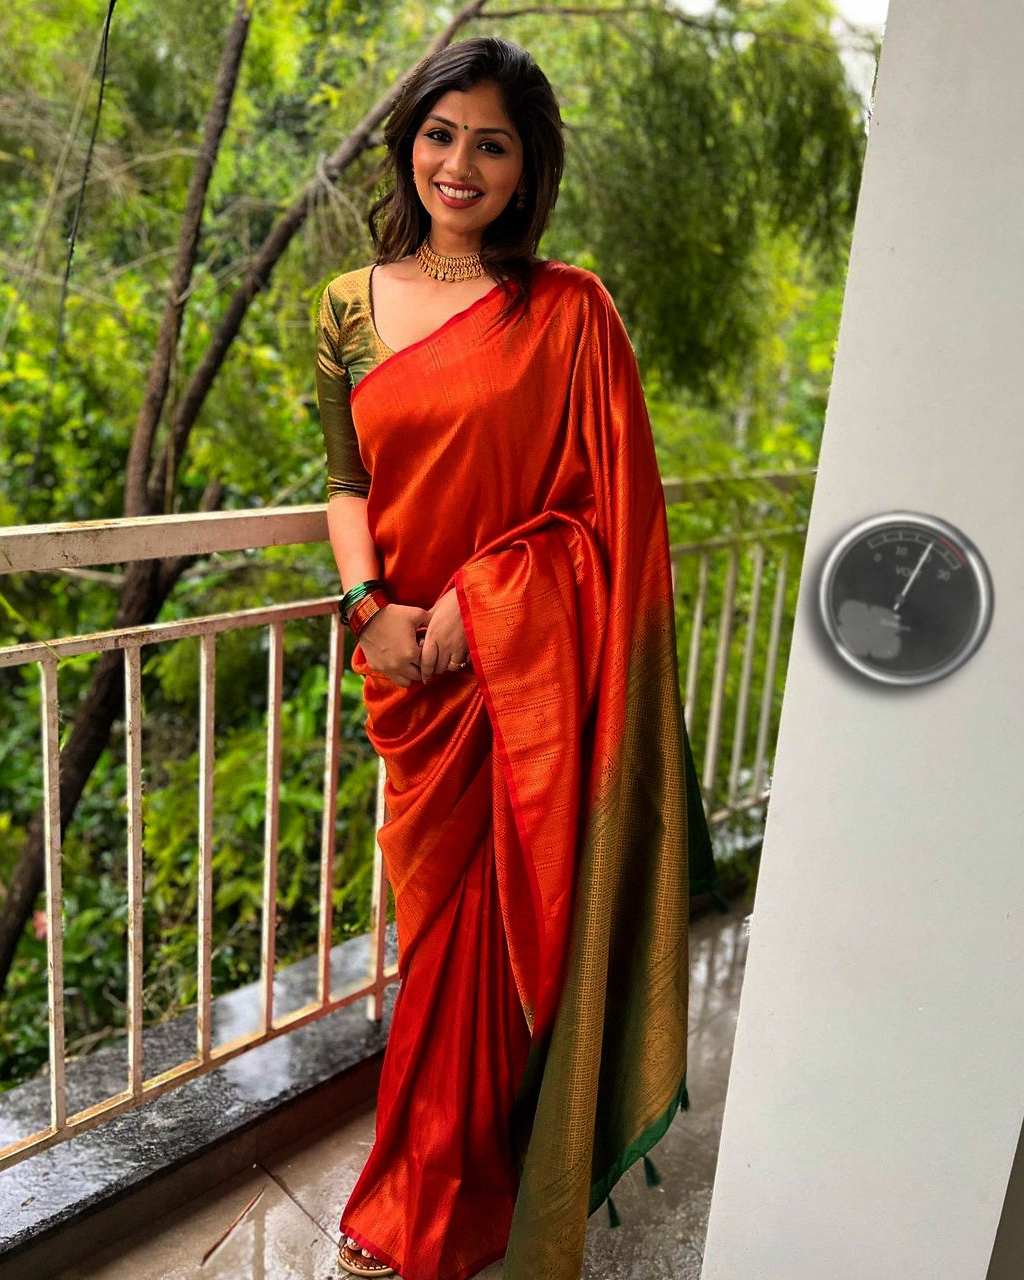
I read 20 V
